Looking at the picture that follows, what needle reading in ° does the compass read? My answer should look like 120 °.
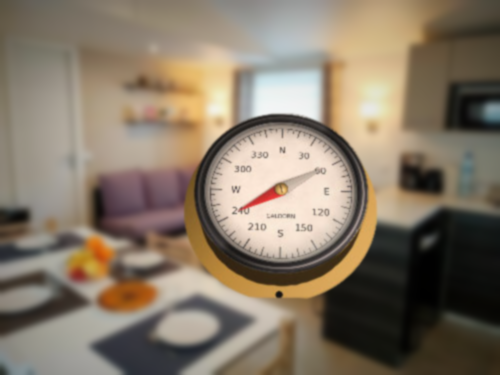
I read 240 °
